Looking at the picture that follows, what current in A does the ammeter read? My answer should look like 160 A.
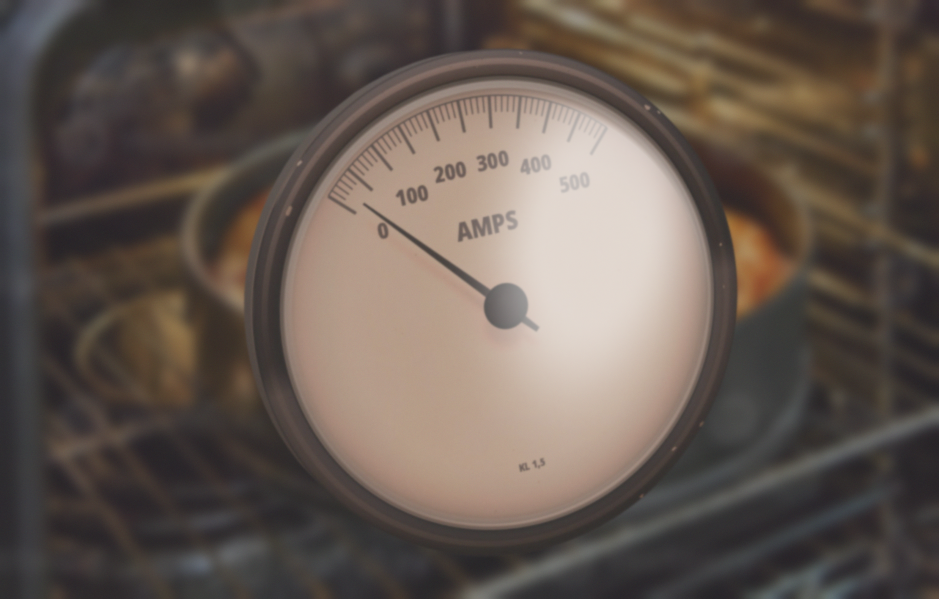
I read 20 A
